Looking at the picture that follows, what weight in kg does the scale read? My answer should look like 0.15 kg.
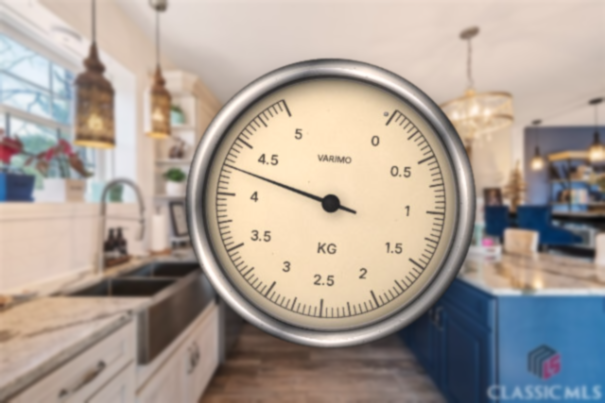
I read 4.25 kg
